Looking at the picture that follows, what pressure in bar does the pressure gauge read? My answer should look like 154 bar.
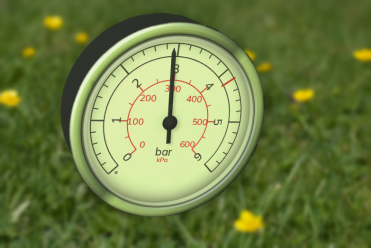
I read 2.9 bar
